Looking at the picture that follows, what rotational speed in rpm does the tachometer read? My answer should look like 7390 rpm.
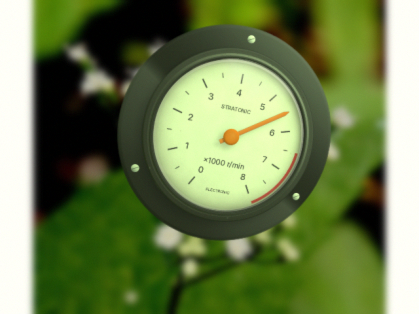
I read 5500 rpm
